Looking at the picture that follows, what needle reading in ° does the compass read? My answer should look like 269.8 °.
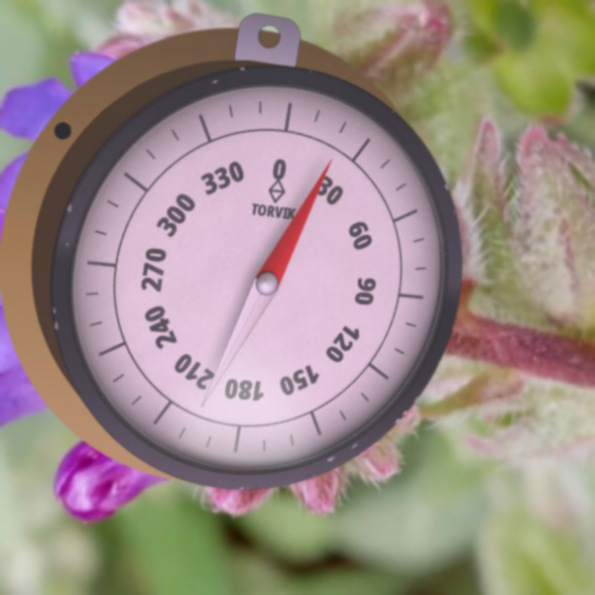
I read 20 °
